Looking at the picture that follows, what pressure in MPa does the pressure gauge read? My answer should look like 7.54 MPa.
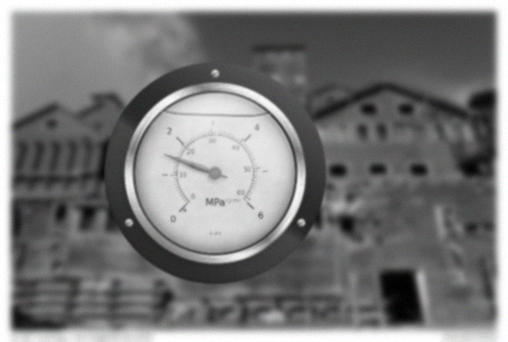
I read 1.5 MPa
